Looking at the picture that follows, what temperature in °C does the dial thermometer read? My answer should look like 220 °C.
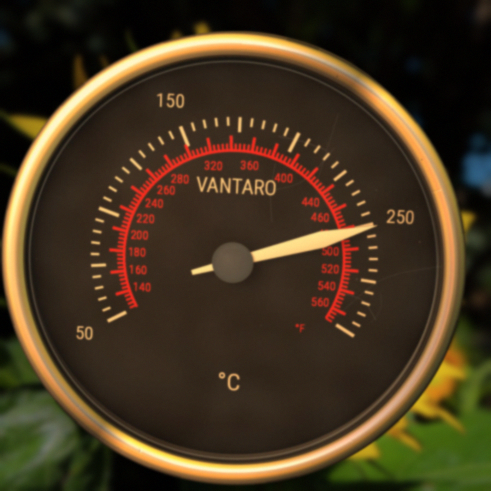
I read 250 °C
